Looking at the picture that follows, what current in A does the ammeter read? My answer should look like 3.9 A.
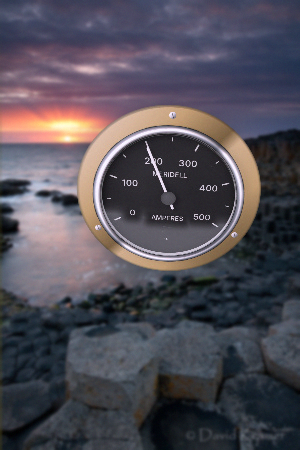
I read 200 A
